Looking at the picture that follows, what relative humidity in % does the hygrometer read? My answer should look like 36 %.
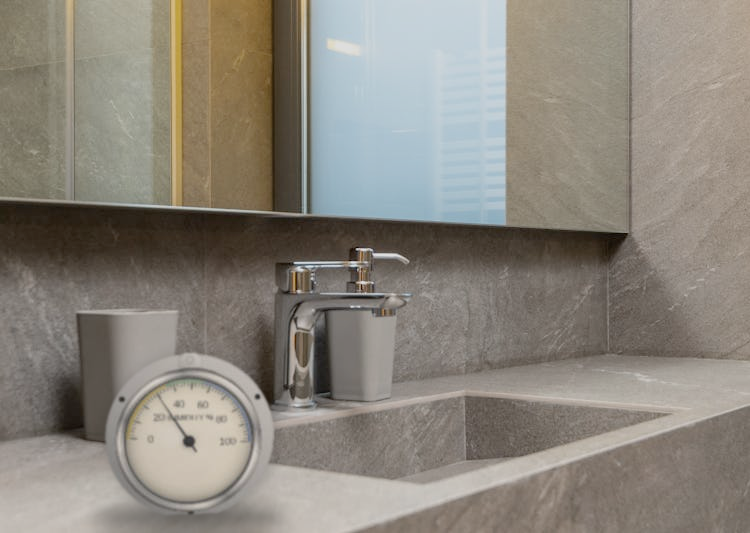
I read 30 %
